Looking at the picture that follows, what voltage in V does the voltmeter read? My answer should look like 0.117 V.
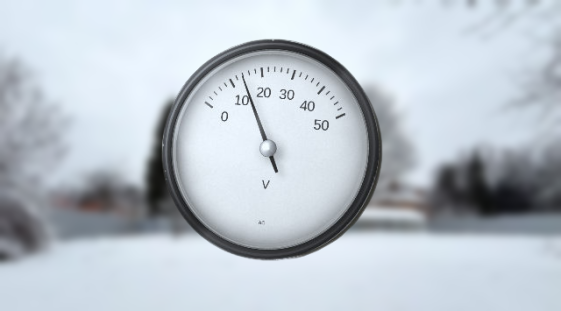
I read 14 V
